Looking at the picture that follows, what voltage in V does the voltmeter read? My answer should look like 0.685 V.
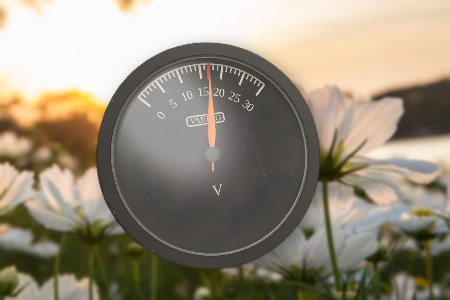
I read 17 V
